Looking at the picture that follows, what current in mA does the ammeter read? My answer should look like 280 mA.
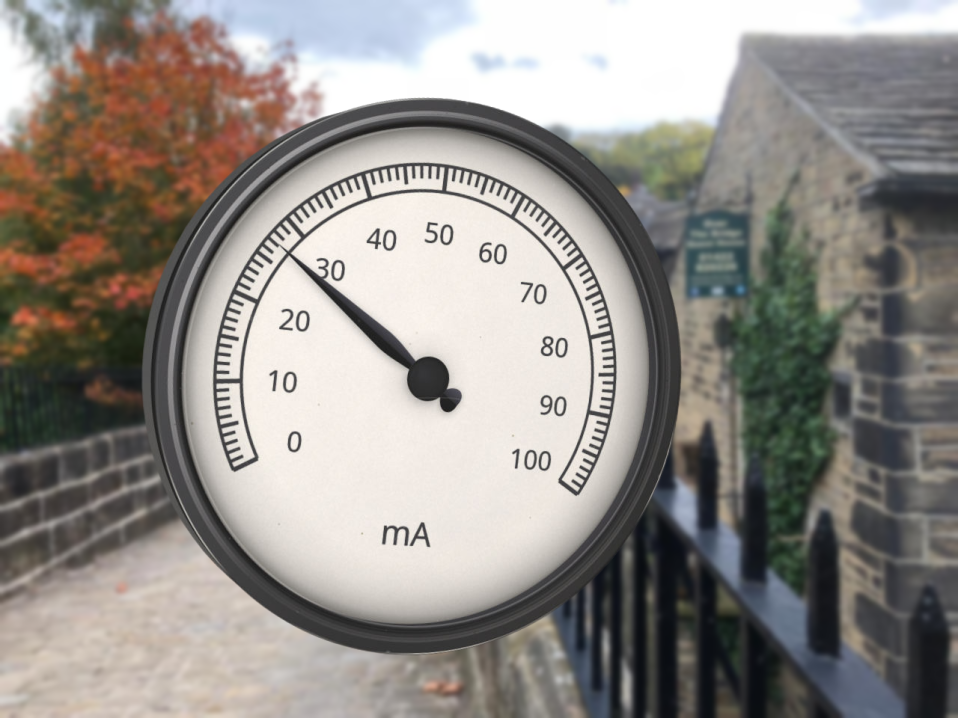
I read 27 mA
